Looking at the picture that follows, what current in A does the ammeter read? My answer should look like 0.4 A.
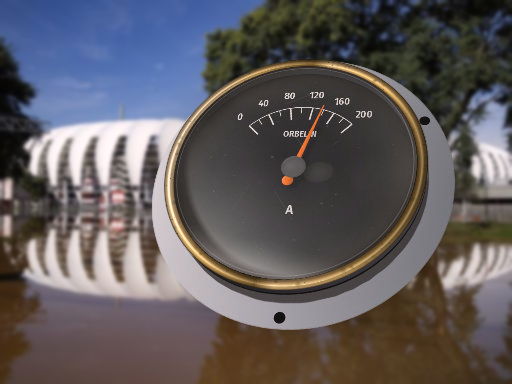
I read 140 A
